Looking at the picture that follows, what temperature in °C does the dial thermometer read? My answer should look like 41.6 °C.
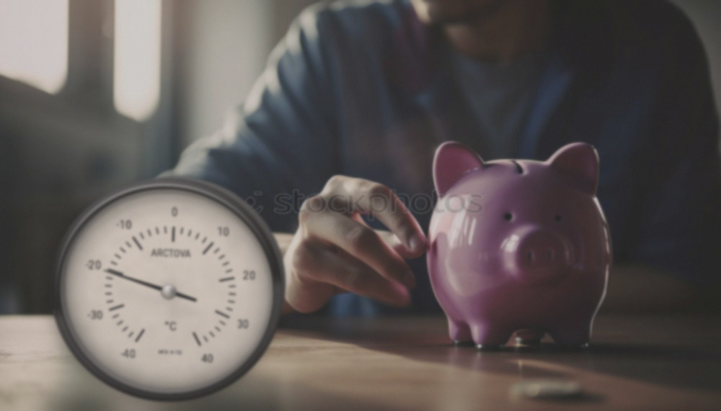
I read -20 °C
